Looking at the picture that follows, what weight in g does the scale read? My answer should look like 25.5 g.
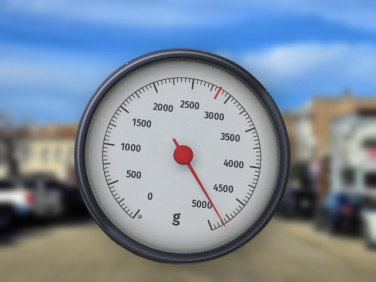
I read 4850 g
